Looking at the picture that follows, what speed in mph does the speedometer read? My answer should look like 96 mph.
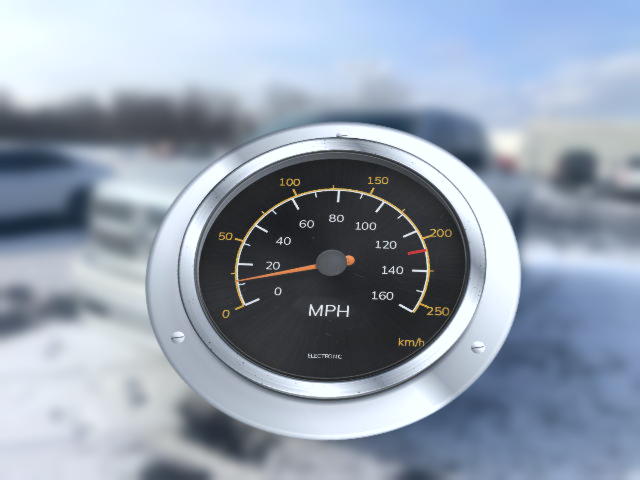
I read 10 mph
